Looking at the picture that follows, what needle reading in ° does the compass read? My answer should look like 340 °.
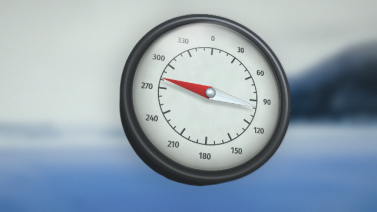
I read 280 °
